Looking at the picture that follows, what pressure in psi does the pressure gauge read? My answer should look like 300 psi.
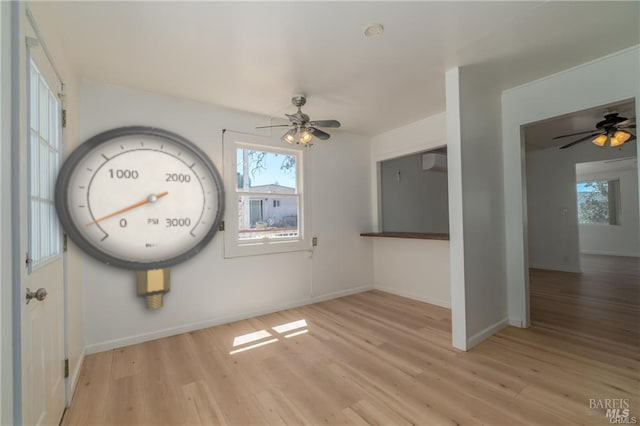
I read 200 psi
